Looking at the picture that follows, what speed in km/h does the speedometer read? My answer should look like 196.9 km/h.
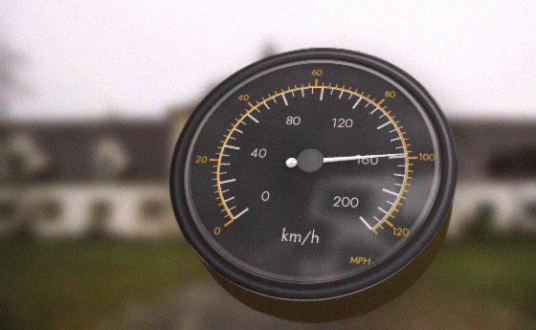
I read 160 km/h
